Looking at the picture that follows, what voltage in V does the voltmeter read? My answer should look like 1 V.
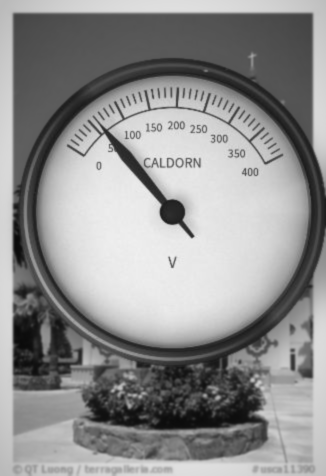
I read 60 V
